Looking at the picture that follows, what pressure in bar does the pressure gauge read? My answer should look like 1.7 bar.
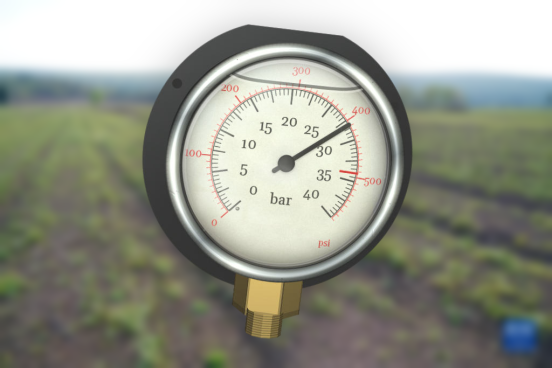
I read 28 bar
